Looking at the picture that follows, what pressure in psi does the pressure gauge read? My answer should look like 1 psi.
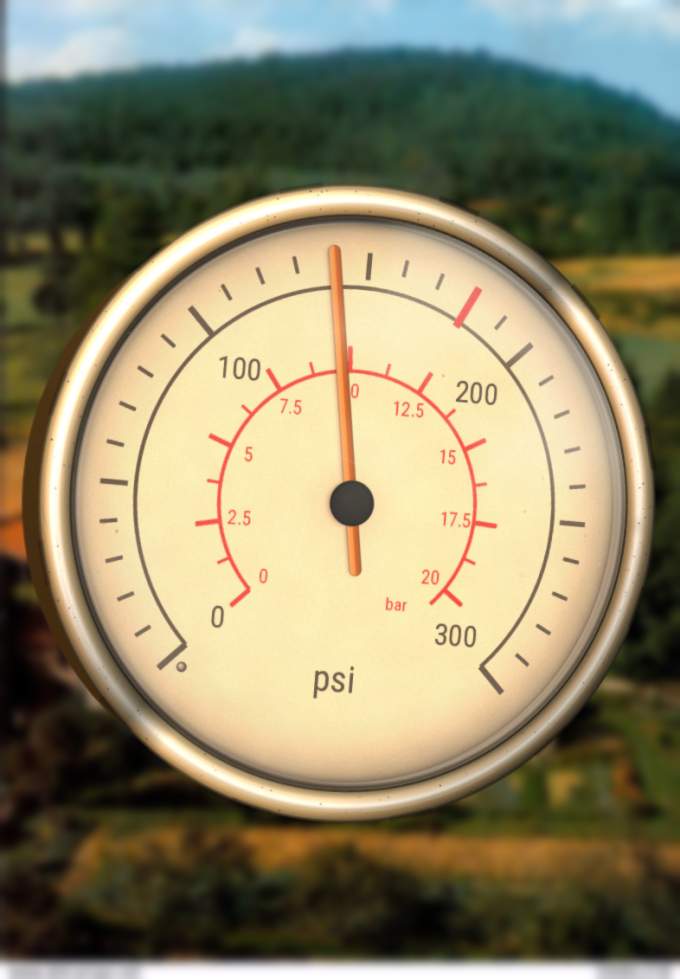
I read 140 psi
